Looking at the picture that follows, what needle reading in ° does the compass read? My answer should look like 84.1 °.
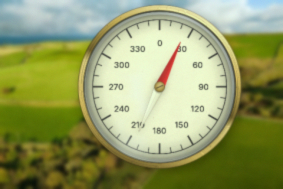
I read 25 °
